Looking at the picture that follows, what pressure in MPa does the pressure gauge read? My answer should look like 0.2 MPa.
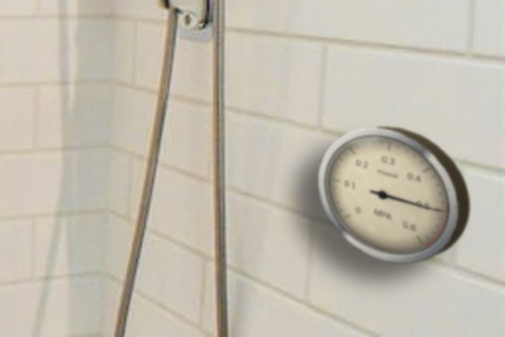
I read 0.5 MPa
